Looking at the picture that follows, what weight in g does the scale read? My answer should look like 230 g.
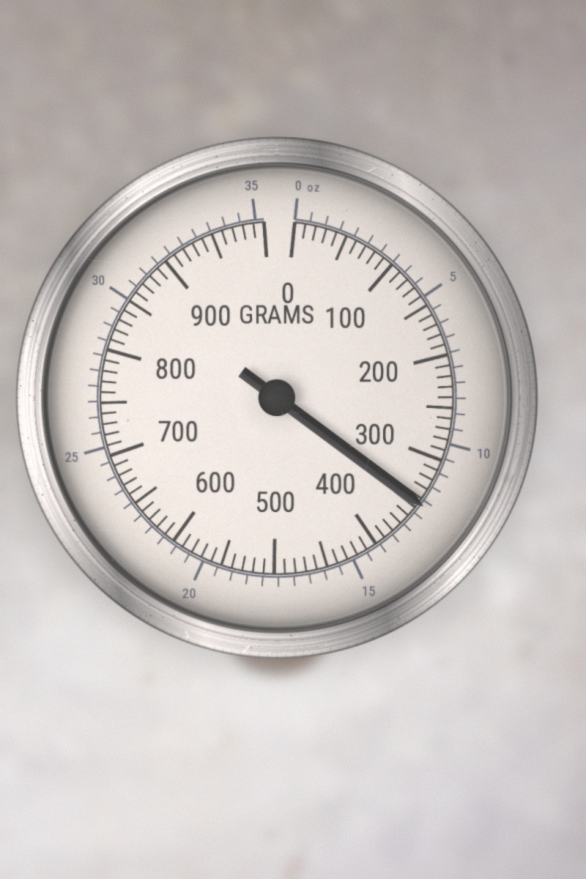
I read 345 g
